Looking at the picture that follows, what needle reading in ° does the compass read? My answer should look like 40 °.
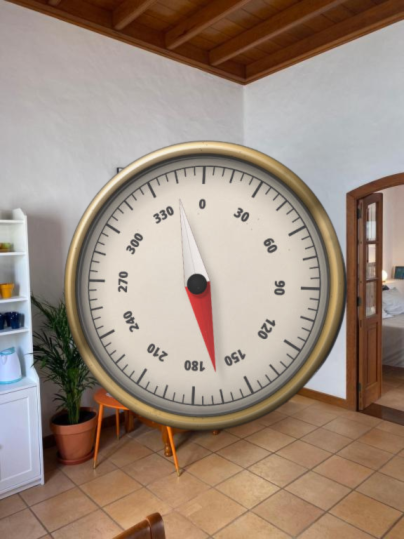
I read 165 °
